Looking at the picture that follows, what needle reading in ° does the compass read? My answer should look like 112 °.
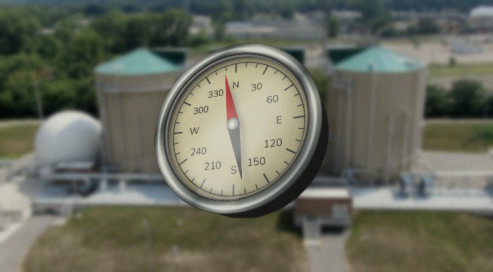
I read 350 °
